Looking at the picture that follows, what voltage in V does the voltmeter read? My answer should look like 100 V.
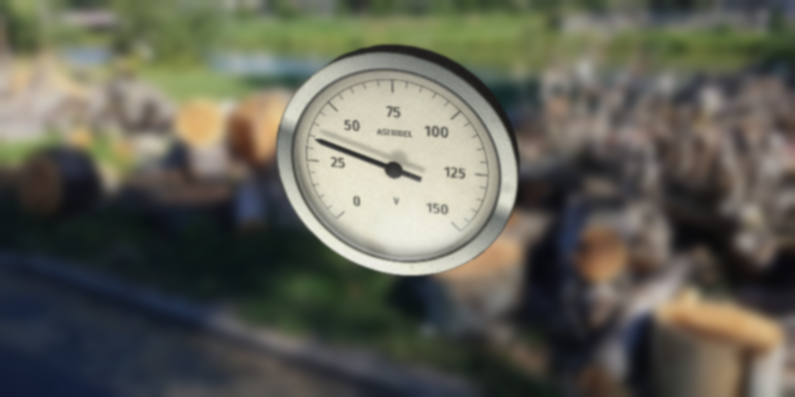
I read 35 V
